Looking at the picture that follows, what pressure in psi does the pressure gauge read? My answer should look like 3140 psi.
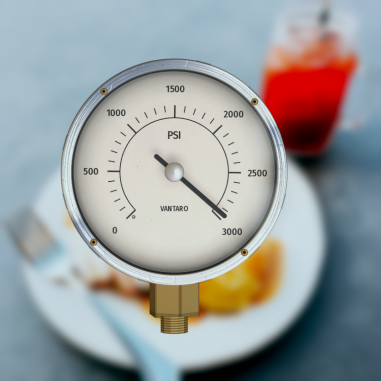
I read 2950 psi
